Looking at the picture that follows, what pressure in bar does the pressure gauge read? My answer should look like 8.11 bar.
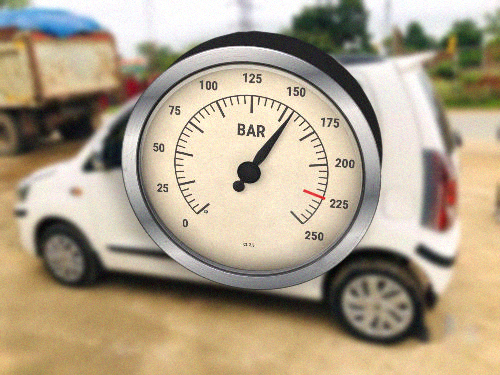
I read 155 bar
